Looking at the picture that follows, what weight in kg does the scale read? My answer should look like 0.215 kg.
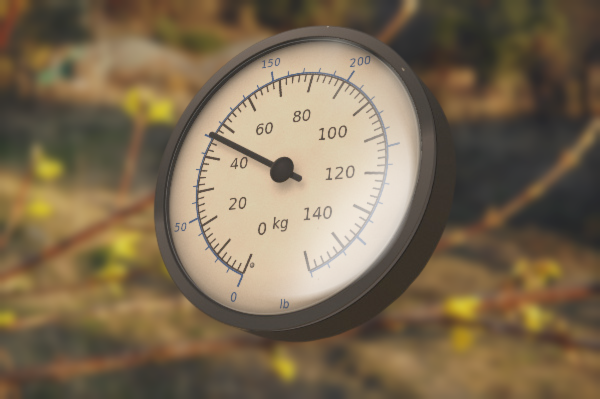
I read 46 kg
